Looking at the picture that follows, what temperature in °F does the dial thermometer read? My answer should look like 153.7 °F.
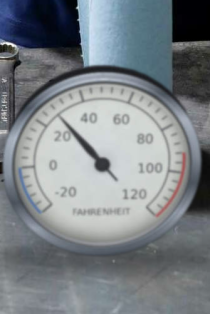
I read 28 °F
